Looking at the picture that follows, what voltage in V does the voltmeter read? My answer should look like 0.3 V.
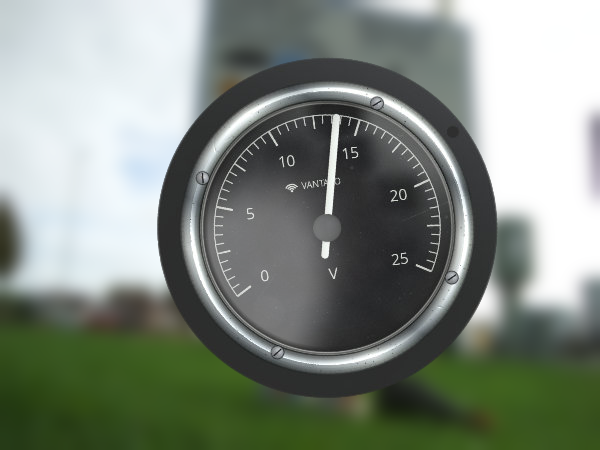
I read 13.75 V
